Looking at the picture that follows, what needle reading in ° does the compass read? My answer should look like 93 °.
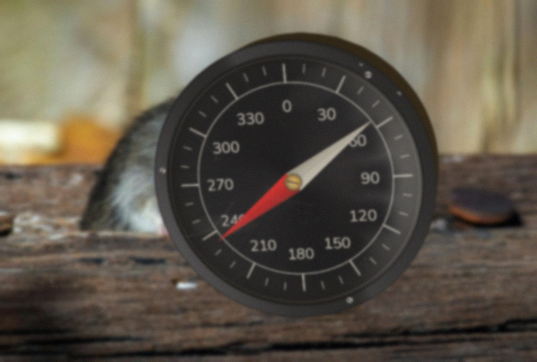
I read 235 °
